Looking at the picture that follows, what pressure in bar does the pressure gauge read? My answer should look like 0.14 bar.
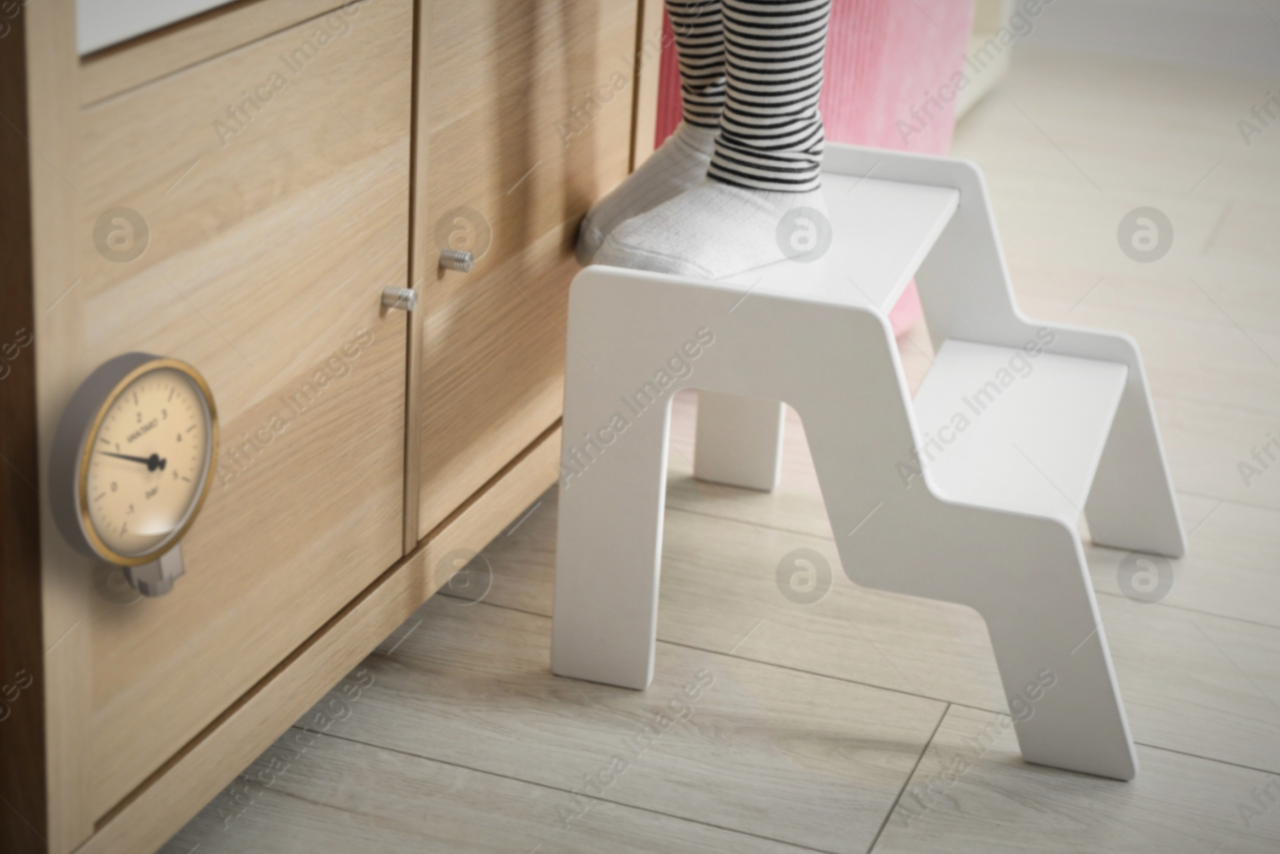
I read 0.8 bar
